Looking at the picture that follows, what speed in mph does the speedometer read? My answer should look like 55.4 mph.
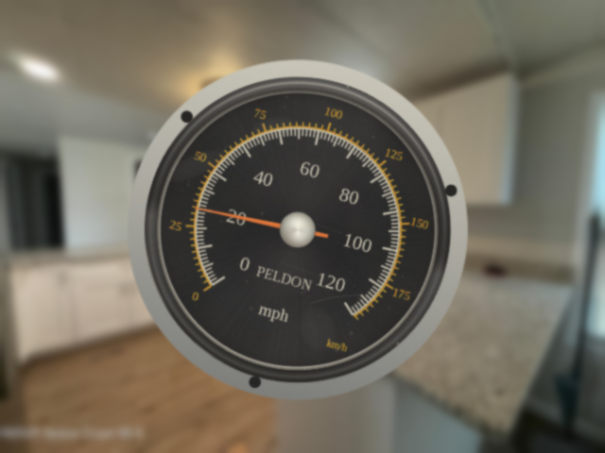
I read 20 mph
